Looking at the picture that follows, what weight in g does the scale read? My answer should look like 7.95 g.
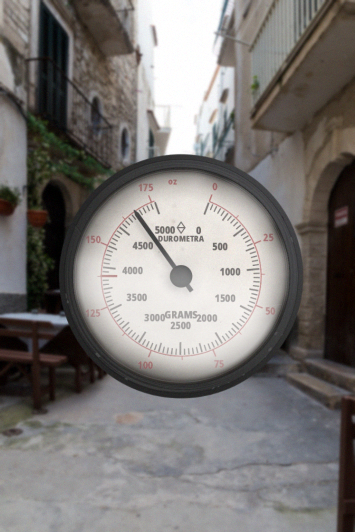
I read 4750 g
